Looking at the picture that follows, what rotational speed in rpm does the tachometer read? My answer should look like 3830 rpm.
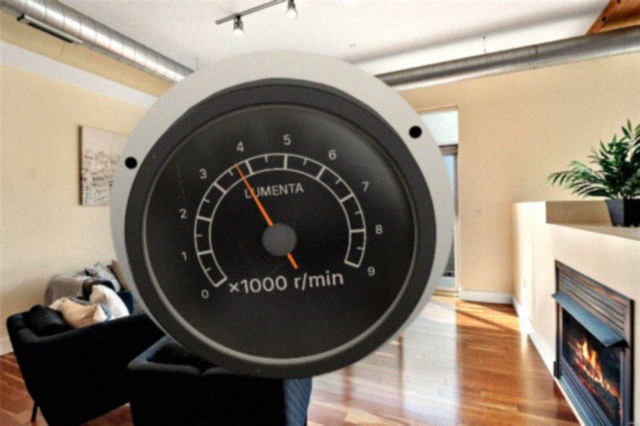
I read 3750 rpm
